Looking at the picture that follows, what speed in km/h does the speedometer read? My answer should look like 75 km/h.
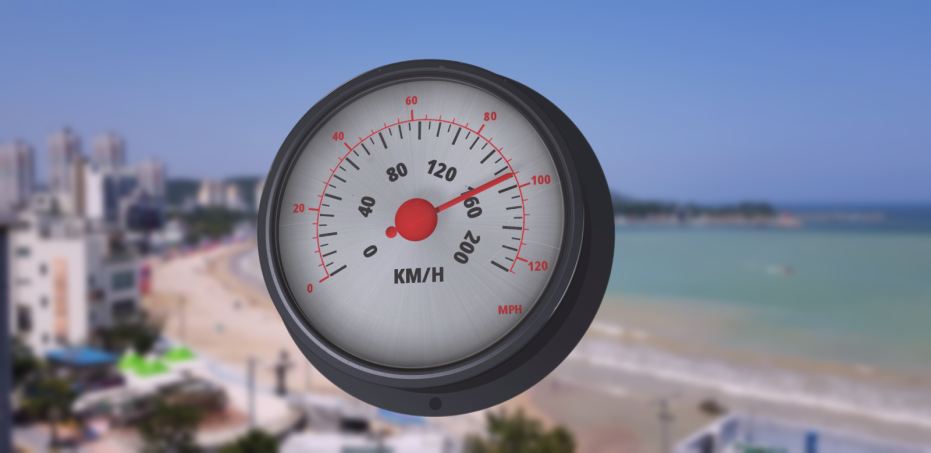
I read 155 km/h
